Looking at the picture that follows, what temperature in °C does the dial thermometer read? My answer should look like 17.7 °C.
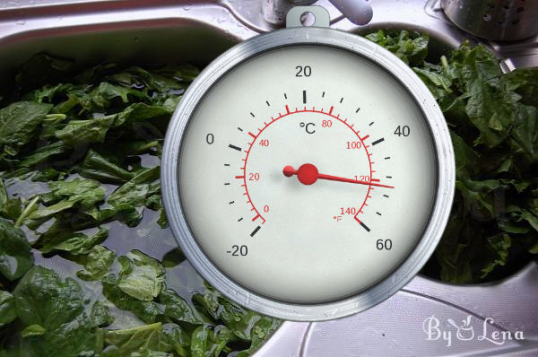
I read 50 °C
